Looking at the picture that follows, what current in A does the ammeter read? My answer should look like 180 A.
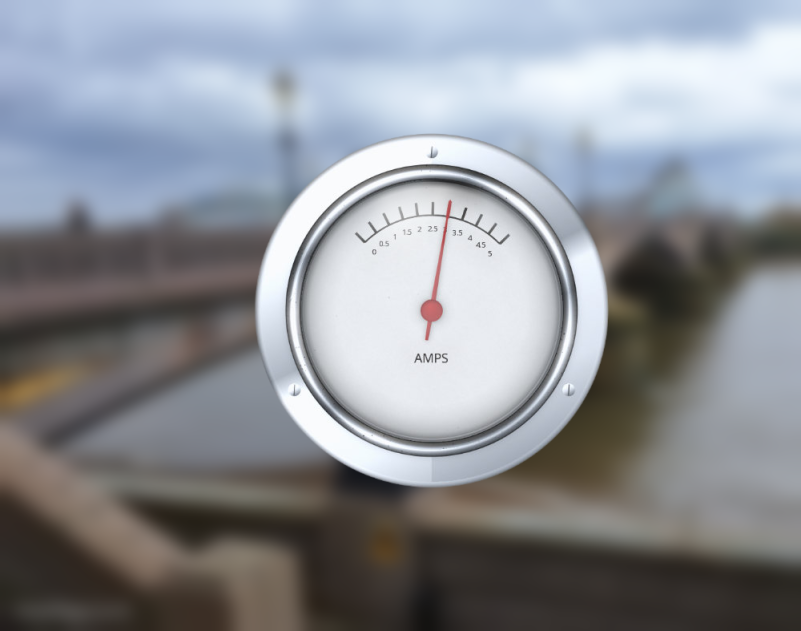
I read 3 A
